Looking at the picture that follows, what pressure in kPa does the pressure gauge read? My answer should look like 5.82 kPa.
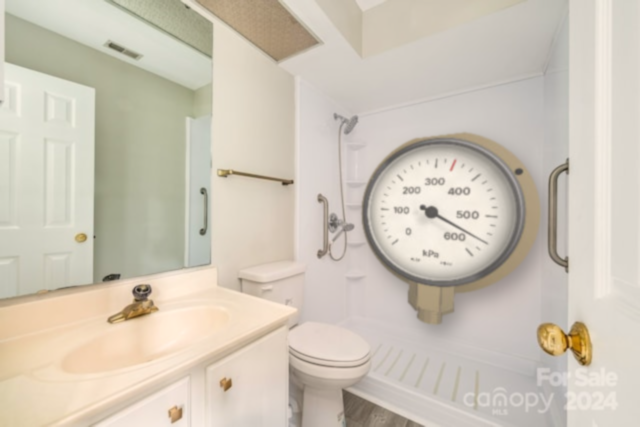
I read 560 kPa
